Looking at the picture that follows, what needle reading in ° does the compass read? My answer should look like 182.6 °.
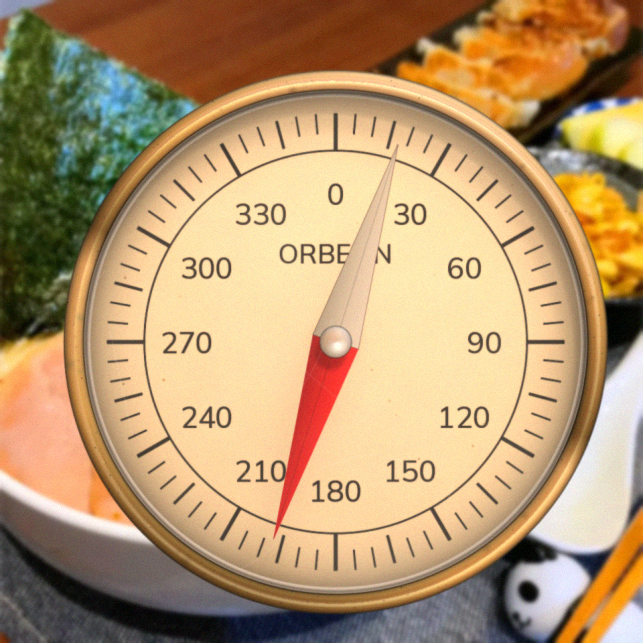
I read 197.5 °
